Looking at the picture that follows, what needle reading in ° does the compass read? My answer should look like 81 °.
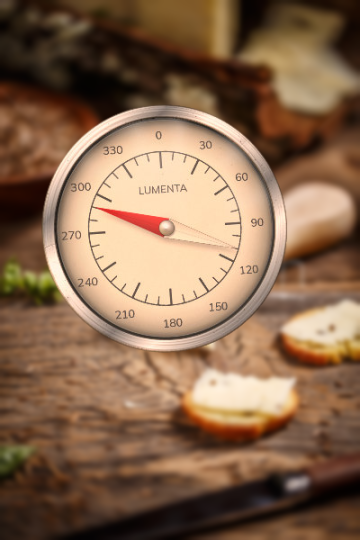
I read 290 °
